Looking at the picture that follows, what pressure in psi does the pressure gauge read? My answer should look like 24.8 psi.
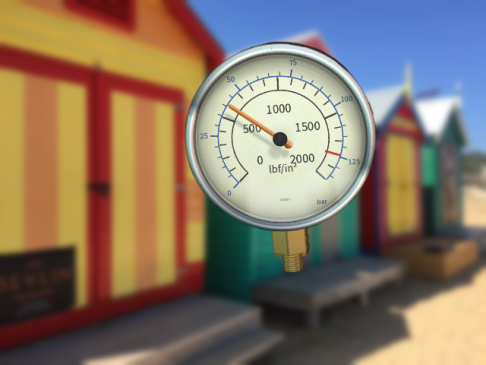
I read 600 psi
